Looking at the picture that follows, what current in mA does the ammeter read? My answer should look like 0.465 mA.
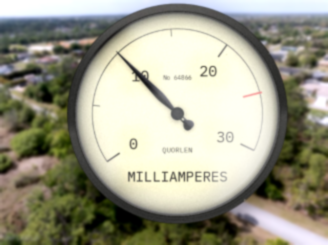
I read 10 mA
